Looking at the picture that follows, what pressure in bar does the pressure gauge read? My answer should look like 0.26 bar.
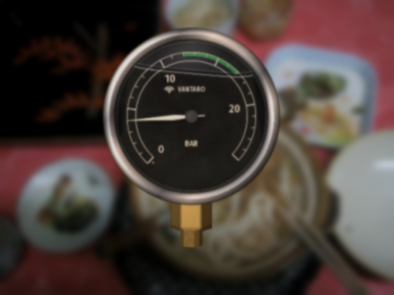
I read 4 bar
